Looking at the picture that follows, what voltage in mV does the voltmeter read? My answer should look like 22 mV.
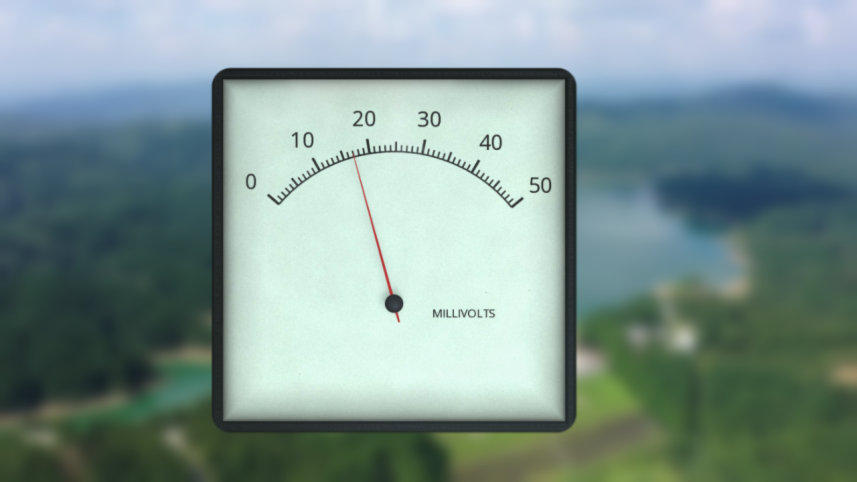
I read 17 mV
